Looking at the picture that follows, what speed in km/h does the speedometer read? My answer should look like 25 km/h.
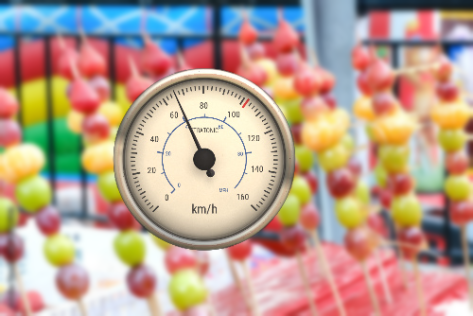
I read 66 km/h
